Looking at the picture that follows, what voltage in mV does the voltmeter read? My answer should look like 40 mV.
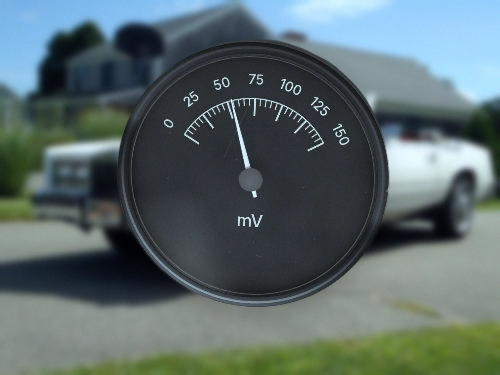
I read 55 mV
